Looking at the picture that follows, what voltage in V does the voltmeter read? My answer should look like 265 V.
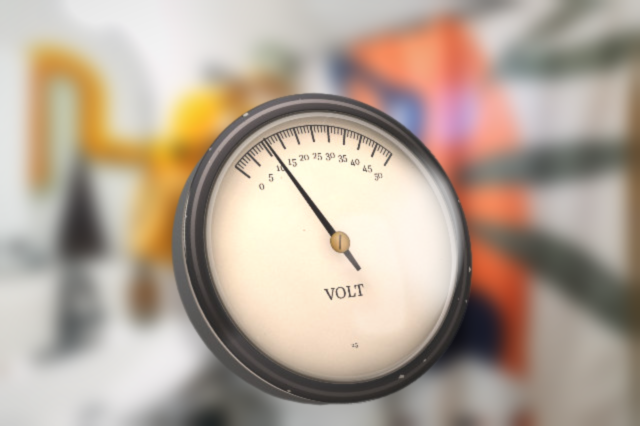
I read 10 V
